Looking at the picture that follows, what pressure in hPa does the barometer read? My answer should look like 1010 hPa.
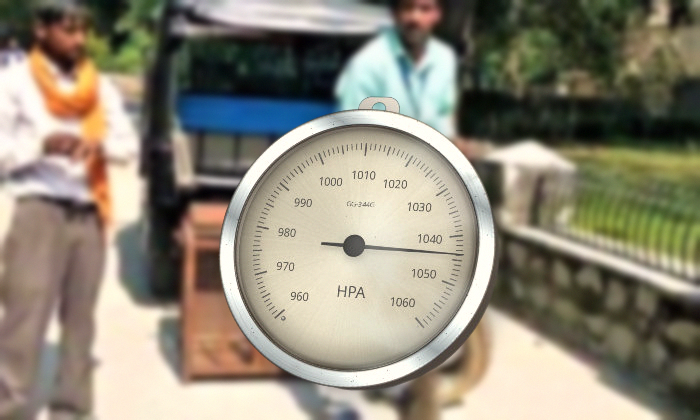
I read 1044 hPa
